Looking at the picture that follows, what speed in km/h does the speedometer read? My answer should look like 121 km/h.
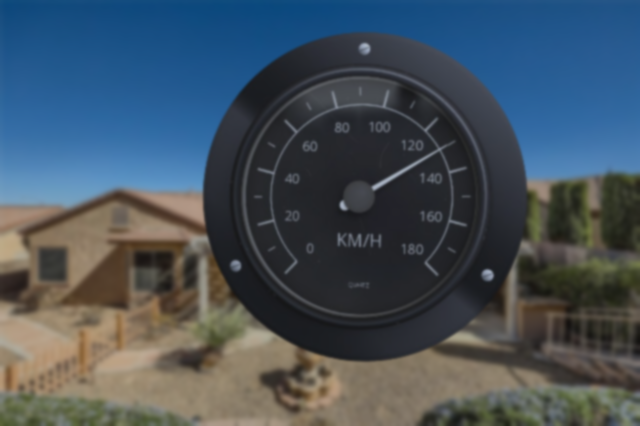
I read 130 km/h
